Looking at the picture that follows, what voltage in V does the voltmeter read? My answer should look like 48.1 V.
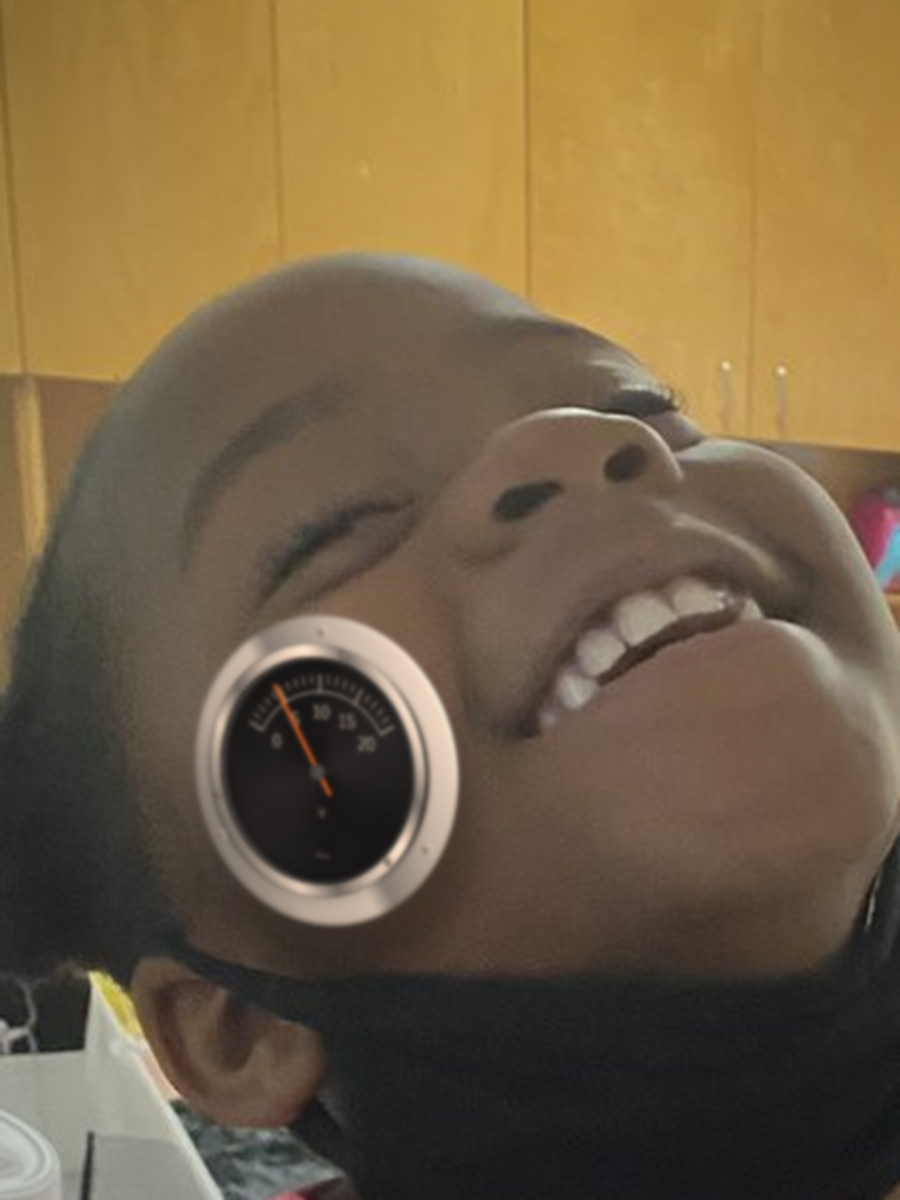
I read 5 V
